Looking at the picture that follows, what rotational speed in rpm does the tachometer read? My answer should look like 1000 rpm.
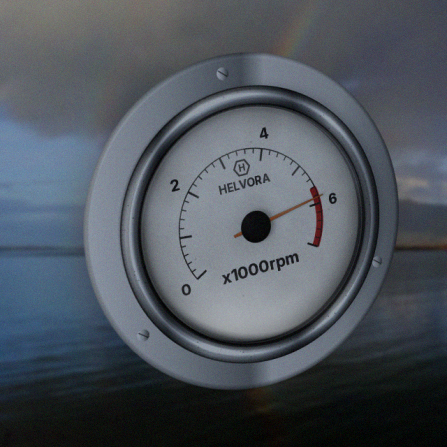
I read 5800 rpm
